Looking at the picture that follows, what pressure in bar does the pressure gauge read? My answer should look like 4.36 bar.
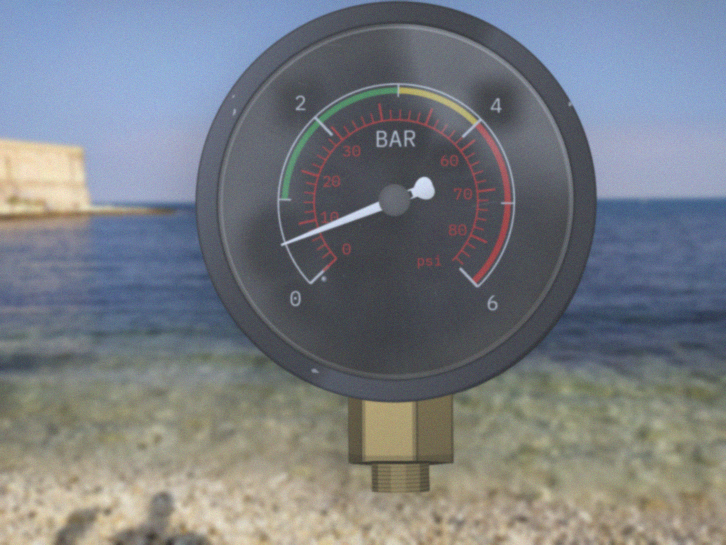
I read 0.5 bar
